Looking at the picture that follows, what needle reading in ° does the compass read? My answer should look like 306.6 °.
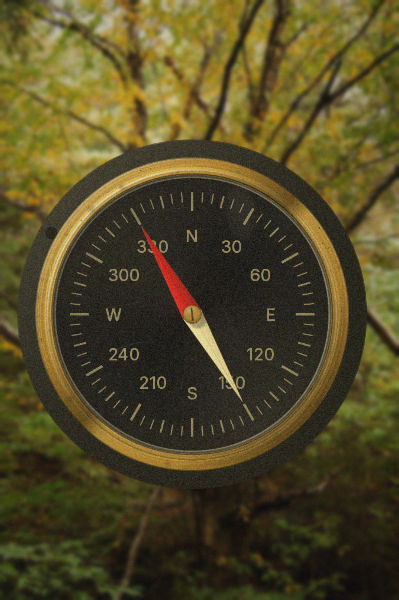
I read 330 °
